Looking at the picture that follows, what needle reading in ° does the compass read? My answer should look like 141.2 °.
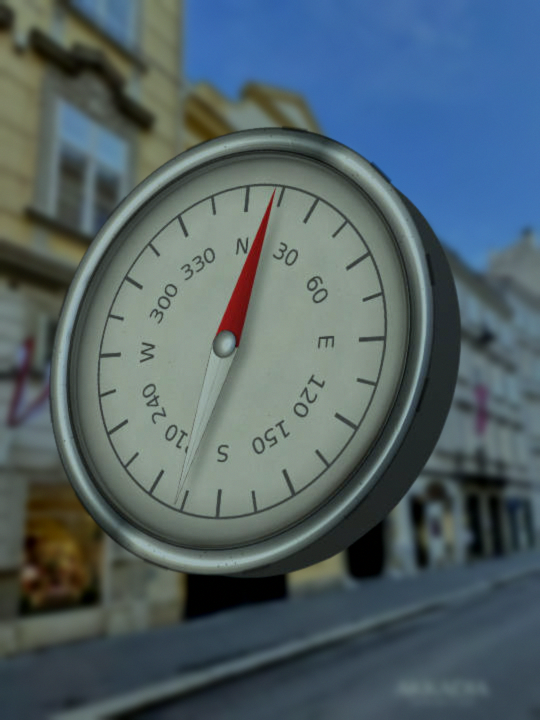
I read 15 °
